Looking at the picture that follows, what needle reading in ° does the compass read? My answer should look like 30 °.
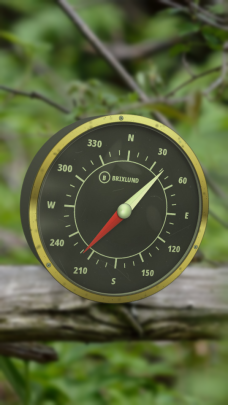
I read 220 °
